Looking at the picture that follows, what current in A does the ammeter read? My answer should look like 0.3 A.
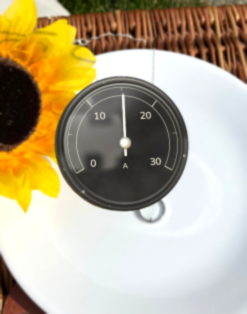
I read 15 A
